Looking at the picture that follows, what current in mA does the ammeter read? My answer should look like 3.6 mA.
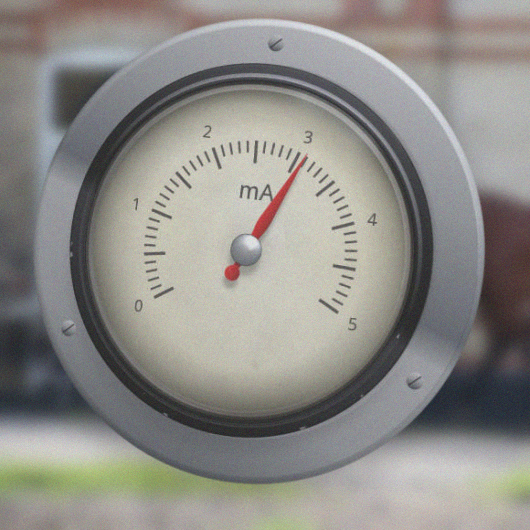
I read 3.1 mA
